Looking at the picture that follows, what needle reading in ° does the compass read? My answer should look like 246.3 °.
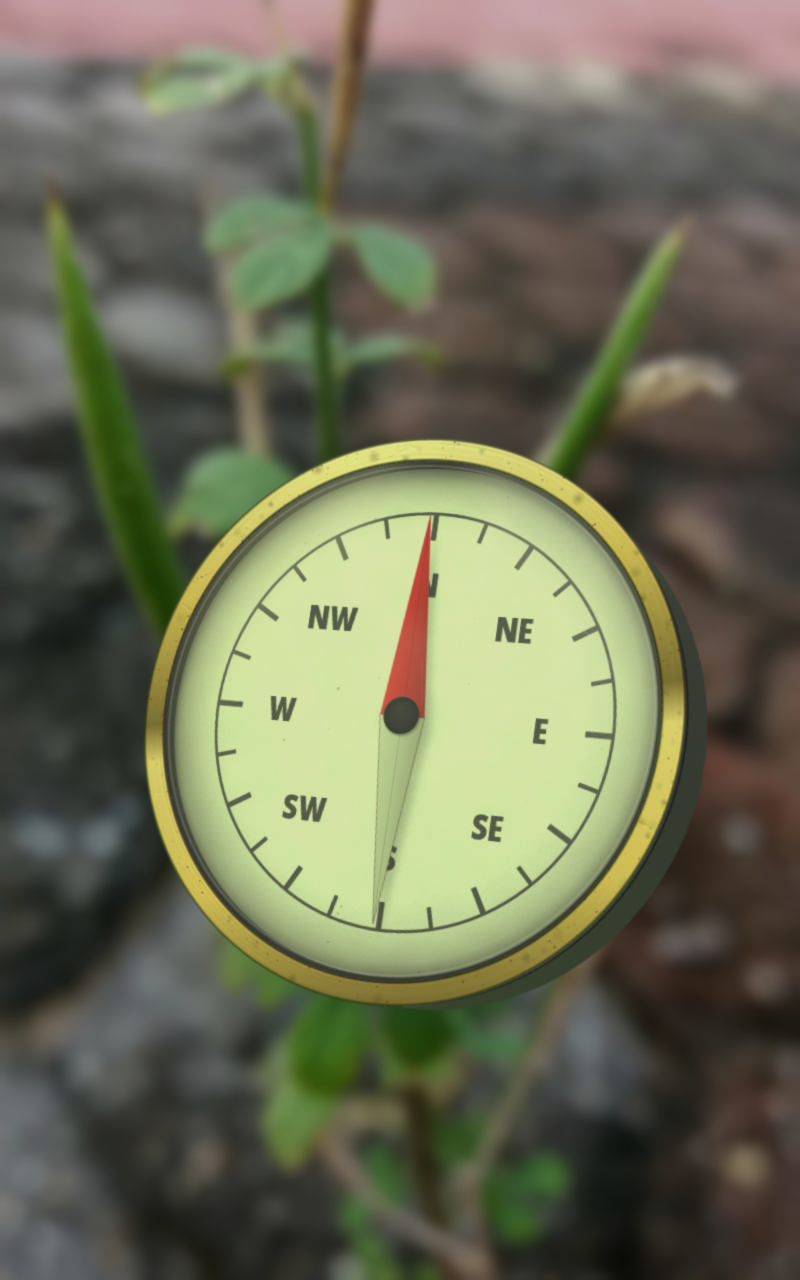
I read 0 °
